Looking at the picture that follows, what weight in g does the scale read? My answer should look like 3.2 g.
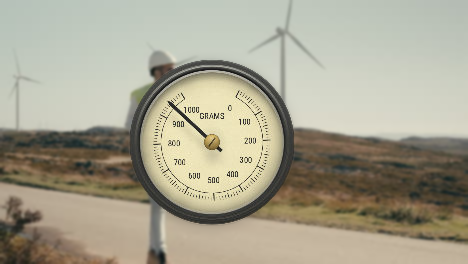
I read 950 g
